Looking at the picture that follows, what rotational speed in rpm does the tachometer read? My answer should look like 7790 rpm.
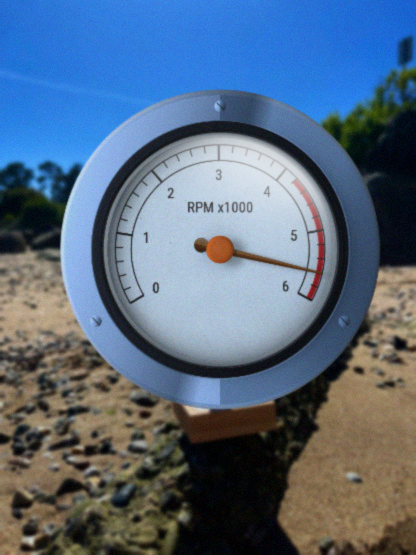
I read 5600 rpm
